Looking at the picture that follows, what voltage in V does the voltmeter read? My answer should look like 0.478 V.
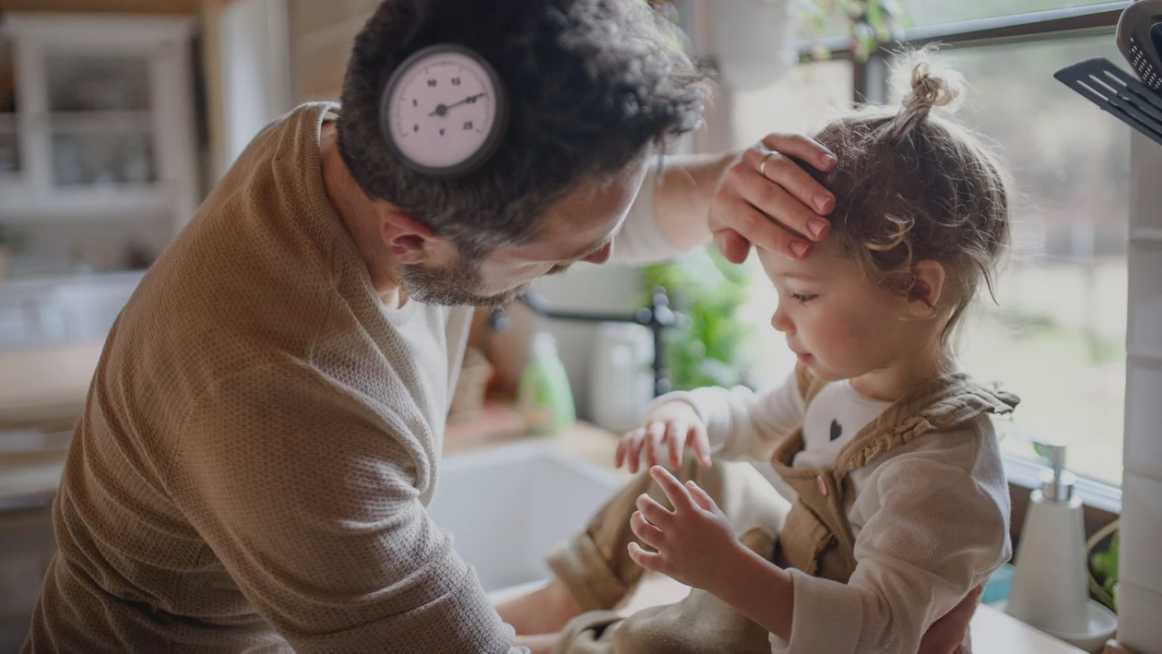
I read 20 V
